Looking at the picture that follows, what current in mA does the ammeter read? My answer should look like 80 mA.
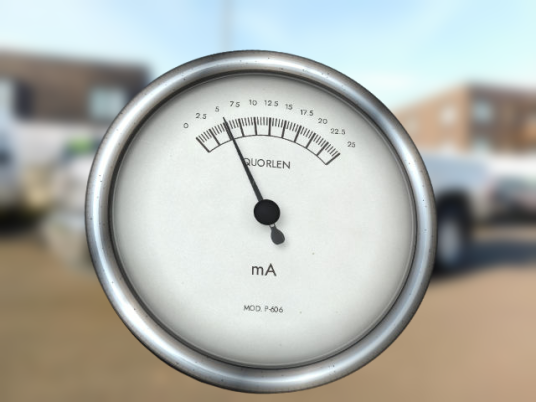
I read 5 mA
